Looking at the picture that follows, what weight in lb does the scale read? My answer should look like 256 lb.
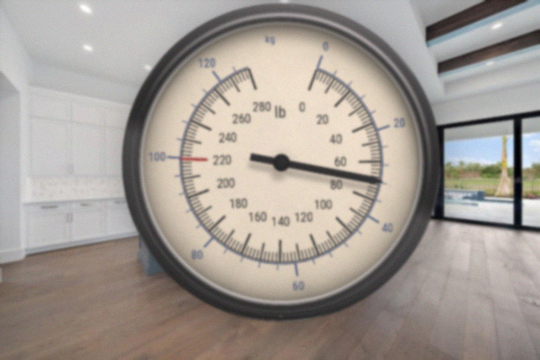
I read 70 lb
